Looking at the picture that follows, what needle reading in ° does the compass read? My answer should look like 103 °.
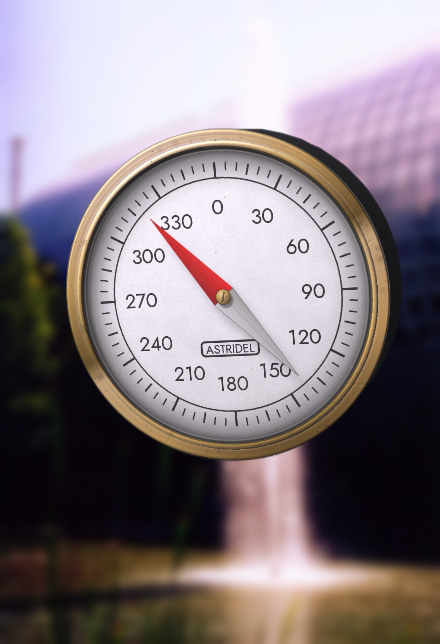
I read 320 °
